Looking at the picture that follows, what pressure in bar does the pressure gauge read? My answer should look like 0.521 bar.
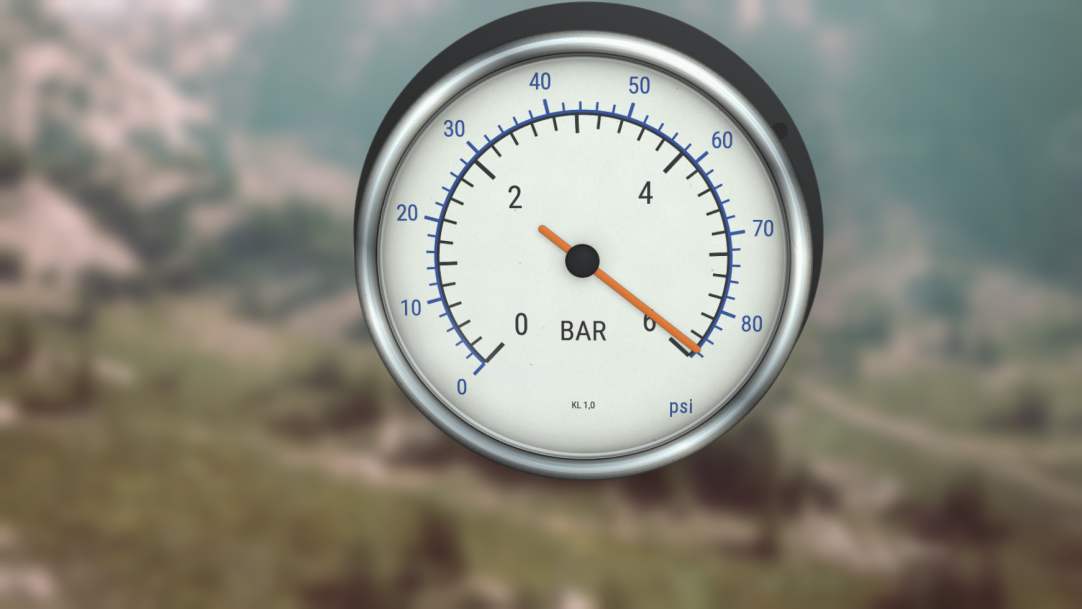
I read 5.9 bar
